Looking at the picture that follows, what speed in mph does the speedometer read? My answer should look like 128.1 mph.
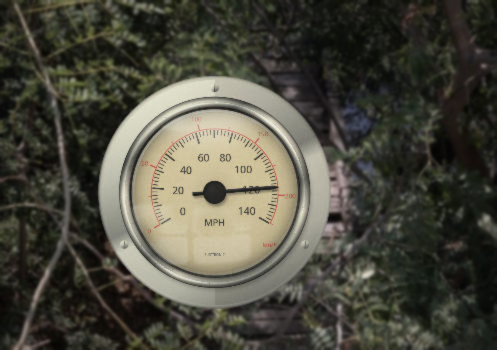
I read 120 mph
